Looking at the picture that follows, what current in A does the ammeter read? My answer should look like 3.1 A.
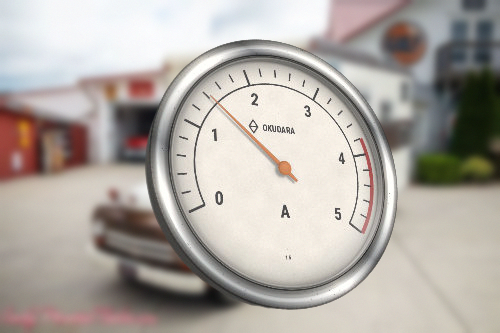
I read 1.4 A
